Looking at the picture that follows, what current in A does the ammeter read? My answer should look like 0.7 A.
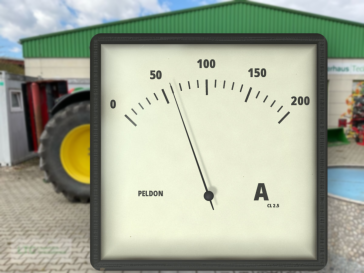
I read 60 A
